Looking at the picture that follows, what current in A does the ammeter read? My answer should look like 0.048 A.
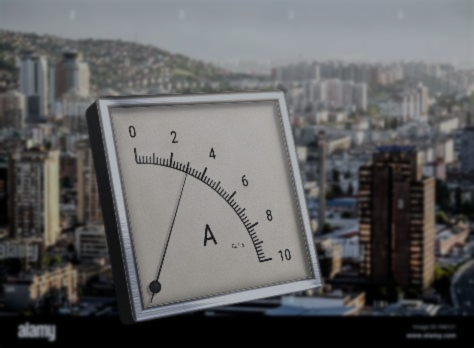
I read 3 A
